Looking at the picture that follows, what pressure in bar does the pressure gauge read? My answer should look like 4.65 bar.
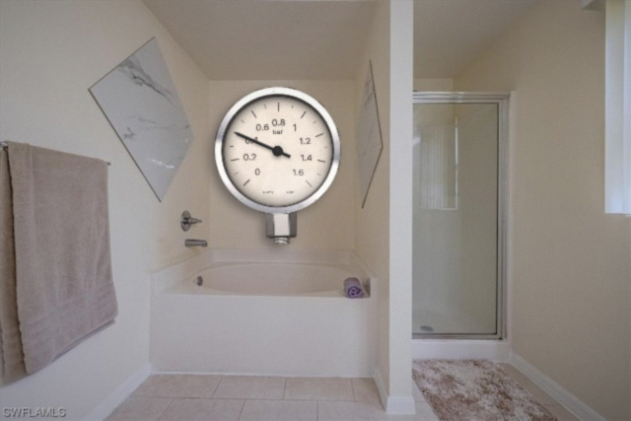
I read 0.4 bar
